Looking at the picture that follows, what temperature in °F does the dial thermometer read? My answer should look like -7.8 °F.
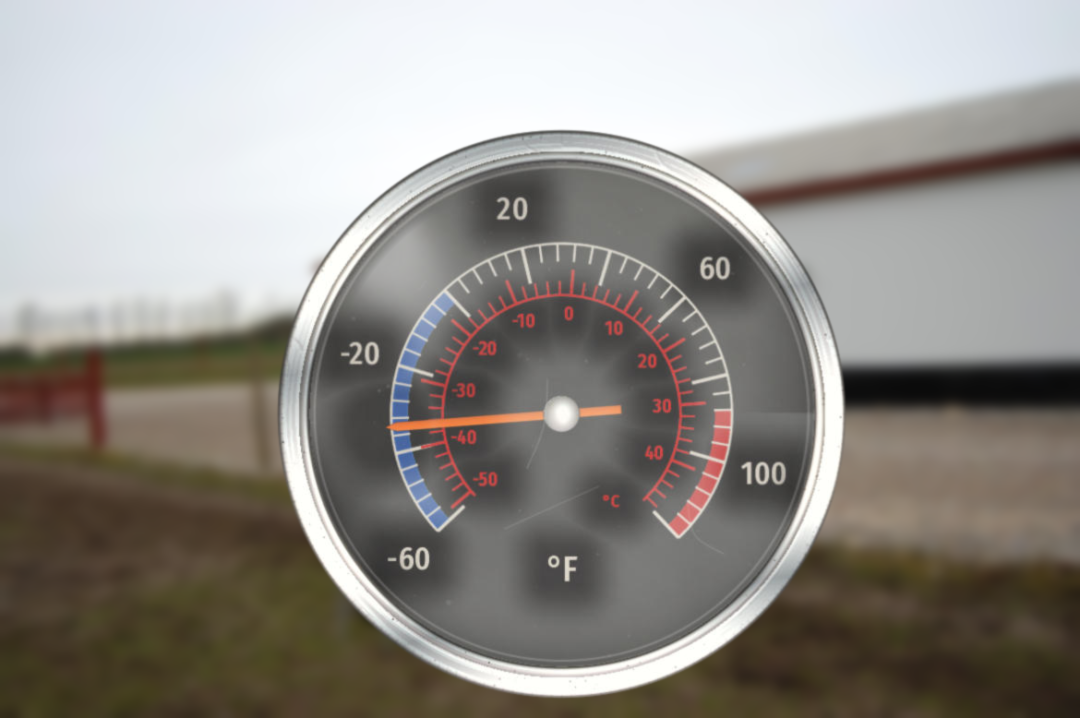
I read -34 °F
